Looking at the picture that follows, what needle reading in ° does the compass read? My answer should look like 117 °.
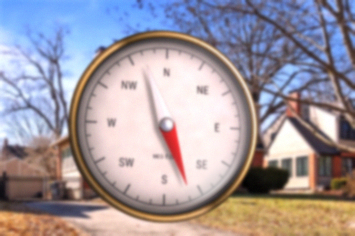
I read 160 °
